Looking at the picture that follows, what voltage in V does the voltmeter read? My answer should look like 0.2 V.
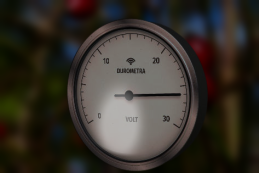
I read 26 V
